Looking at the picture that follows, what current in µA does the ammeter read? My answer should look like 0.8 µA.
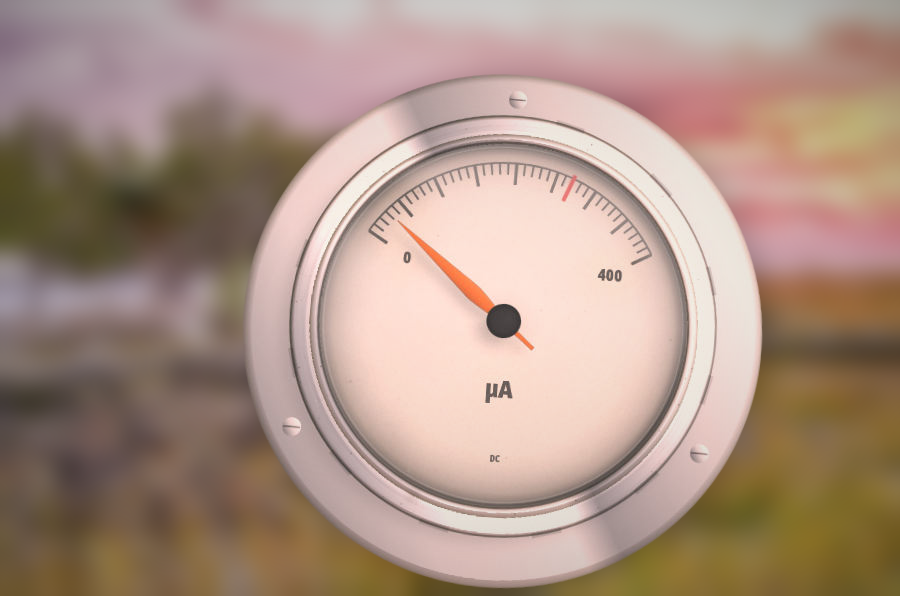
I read 30 µA
